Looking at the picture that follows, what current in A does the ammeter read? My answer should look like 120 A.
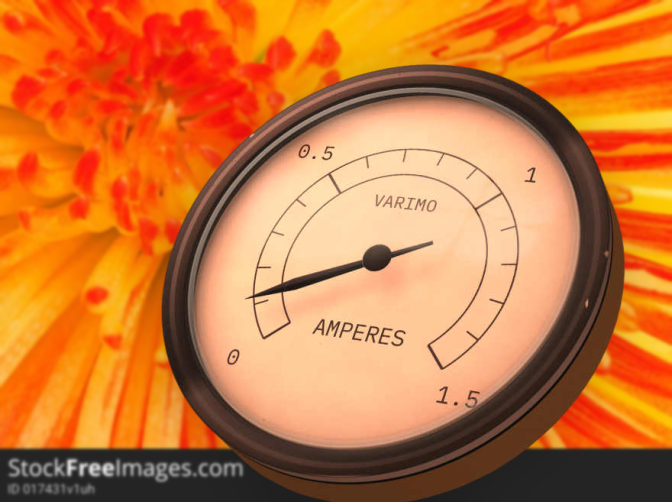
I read 0.1 A
